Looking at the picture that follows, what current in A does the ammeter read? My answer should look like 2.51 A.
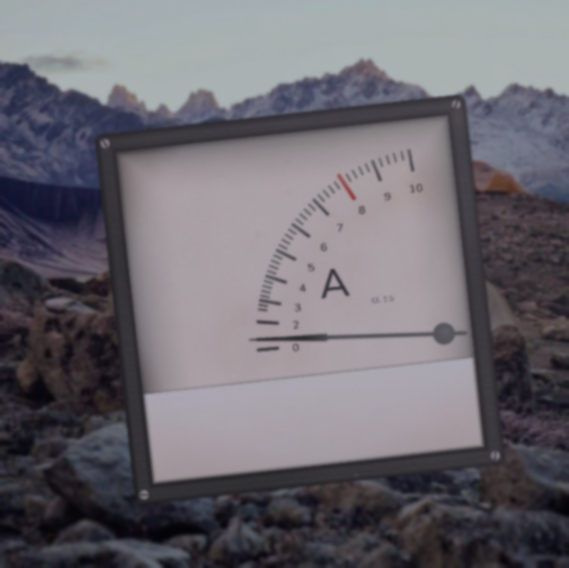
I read 1 A
